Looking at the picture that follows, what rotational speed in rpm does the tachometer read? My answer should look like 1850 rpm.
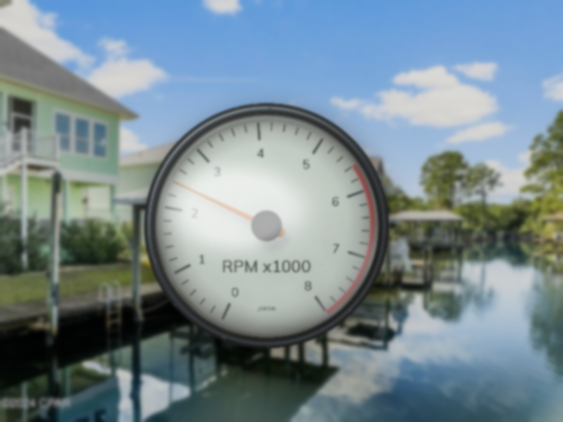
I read 2400 rpm
